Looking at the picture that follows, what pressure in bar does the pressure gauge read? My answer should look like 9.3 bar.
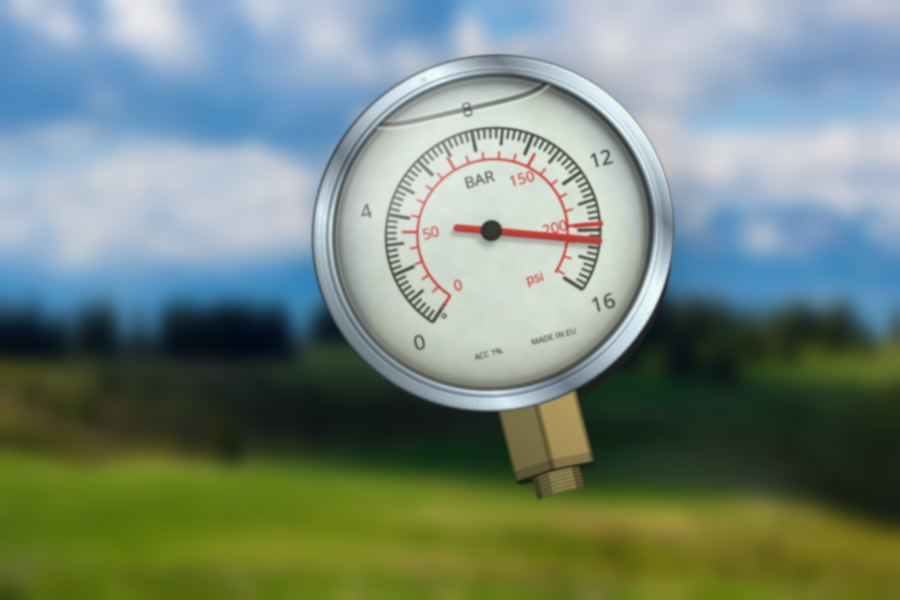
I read 14.4 bar
